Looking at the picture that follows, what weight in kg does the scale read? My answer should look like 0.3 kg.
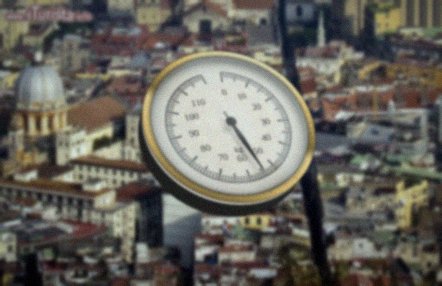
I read 55 kg
